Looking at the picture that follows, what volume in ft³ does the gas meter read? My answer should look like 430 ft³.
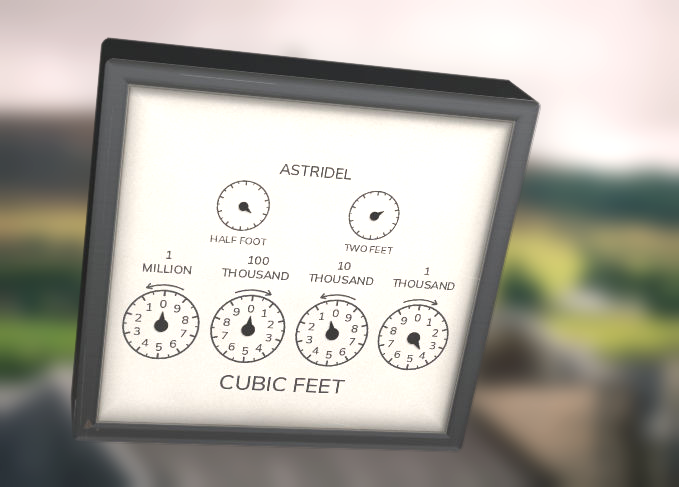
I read 400 ft³
